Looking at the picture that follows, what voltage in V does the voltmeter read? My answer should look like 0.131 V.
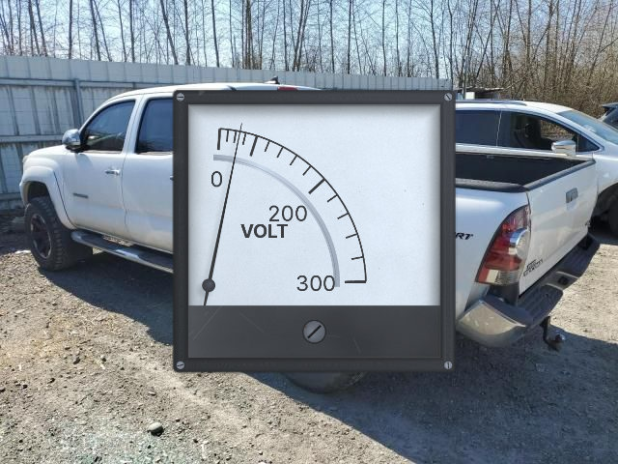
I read 70 V
